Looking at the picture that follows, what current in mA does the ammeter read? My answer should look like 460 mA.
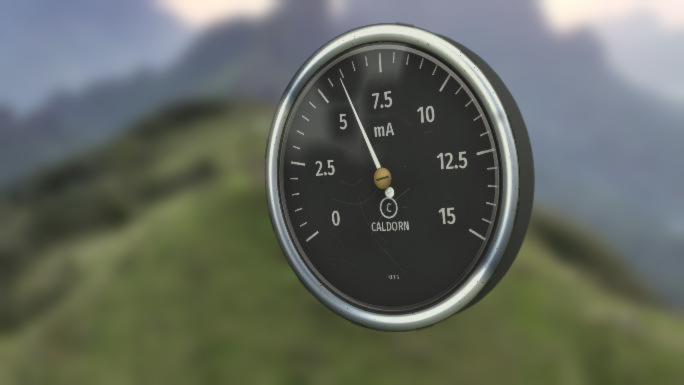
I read 6 mA
